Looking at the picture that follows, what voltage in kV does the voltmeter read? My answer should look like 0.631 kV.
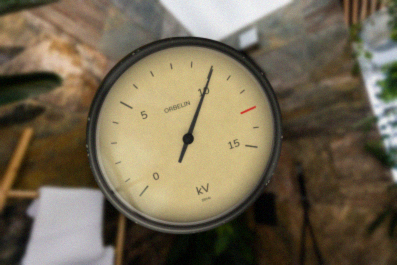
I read 10 kV
